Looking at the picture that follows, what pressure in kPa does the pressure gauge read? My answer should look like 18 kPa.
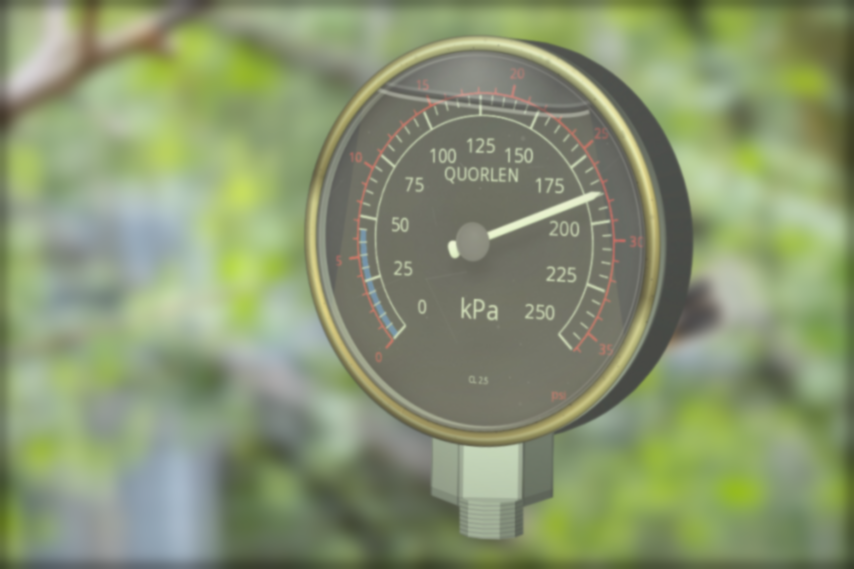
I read 190 kPa
